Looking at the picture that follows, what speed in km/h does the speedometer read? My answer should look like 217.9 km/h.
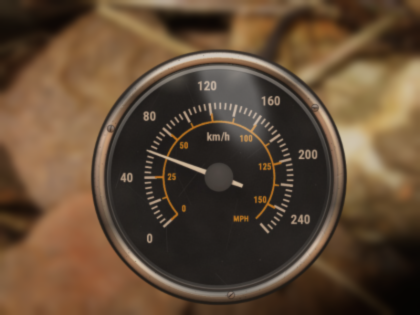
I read 60 km/h
